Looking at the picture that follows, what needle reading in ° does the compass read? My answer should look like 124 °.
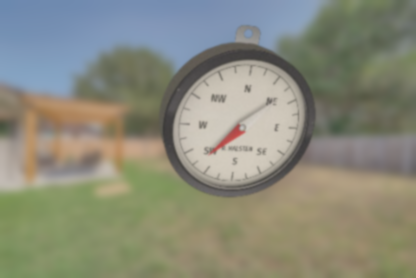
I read 225 °
